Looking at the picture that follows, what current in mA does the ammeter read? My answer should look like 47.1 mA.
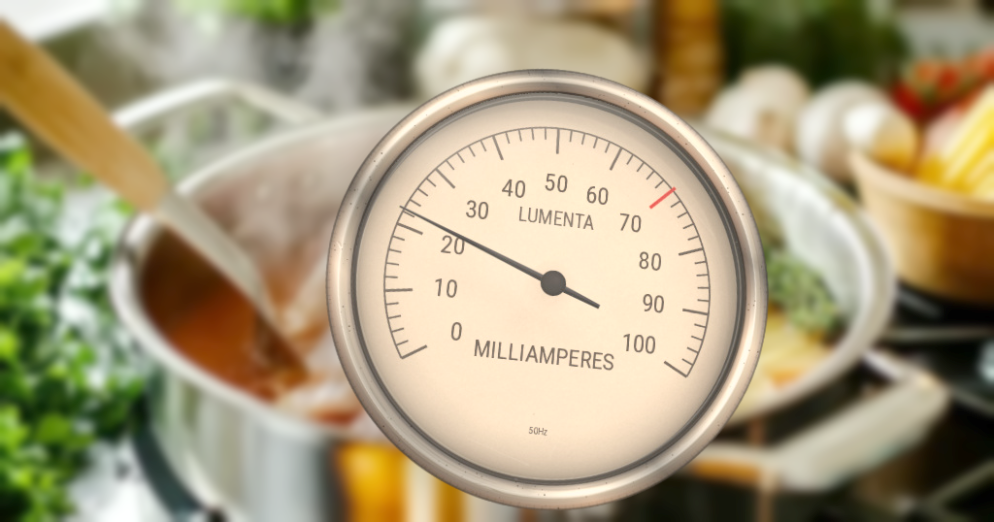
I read 22 mA
